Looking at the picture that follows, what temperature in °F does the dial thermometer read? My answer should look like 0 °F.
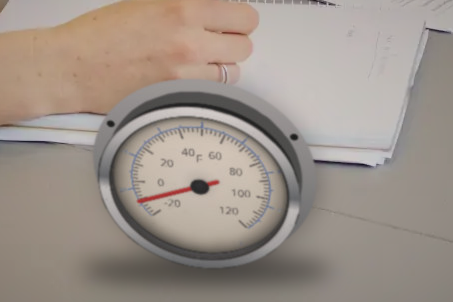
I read -10 °F
